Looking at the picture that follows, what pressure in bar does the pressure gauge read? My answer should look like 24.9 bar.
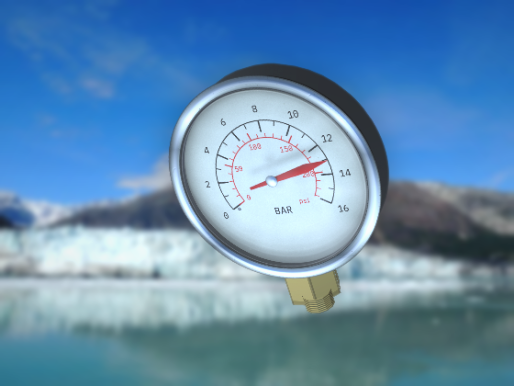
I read 13 bar
